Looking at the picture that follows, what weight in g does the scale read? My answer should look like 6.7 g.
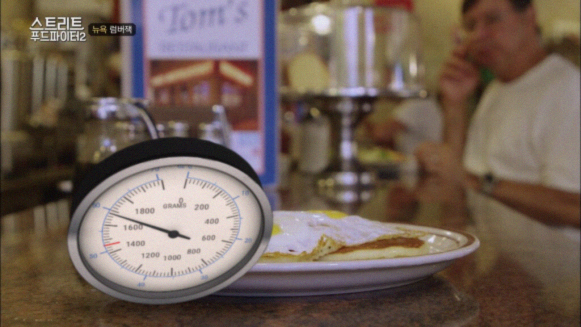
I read 1700 g
